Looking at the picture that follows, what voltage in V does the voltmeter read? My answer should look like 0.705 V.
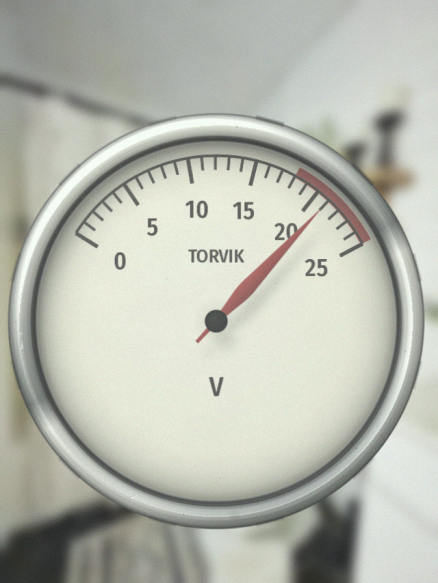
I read 21 V
